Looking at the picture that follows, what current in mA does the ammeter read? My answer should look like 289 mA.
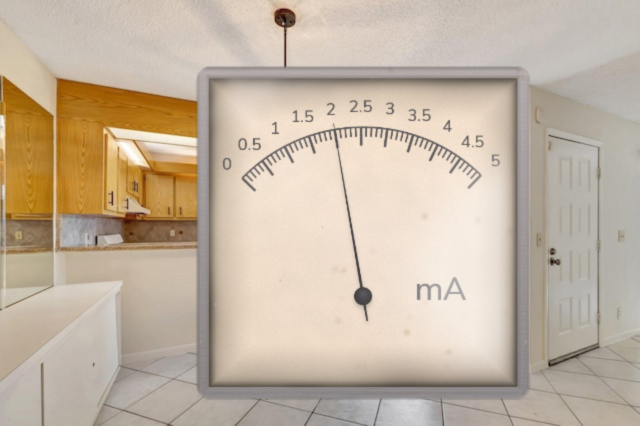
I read 2 mA
